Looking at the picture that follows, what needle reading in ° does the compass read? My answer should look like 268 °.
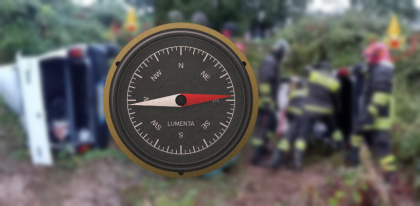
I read 85 °
